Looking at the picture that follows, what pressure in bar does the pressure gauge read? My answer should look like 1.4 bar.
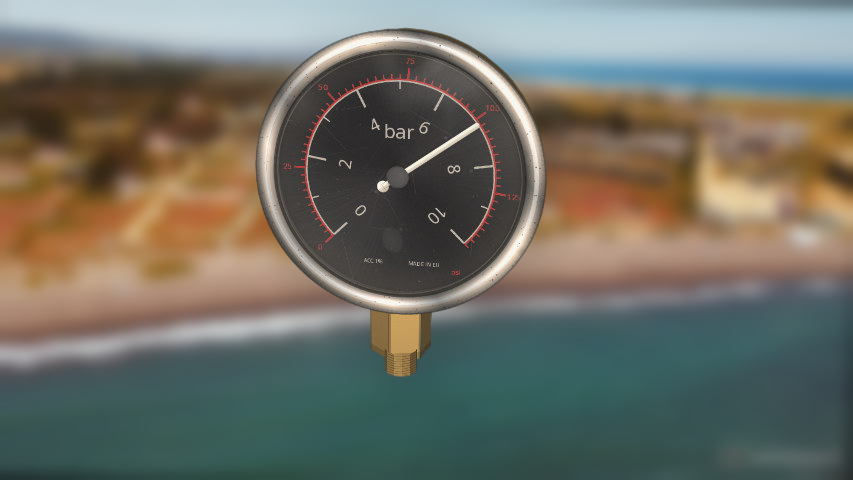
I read 7 bar
